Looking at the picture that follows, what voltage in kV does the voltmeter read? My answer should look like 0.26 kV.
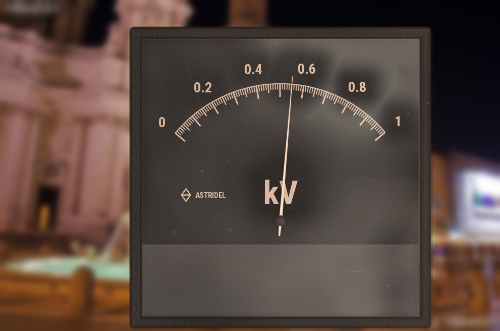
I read 0.55 kV
